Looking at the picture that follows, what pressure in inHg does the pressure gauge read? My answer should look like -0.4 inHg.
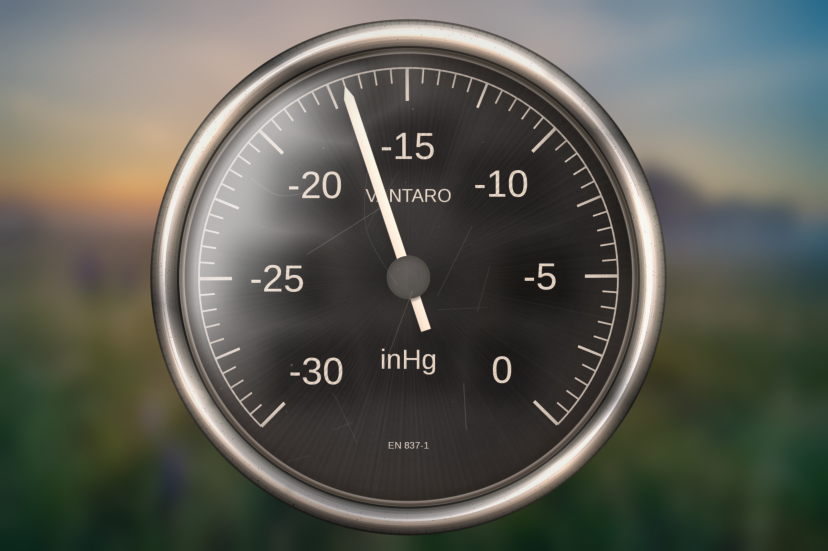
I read -17 inHg
